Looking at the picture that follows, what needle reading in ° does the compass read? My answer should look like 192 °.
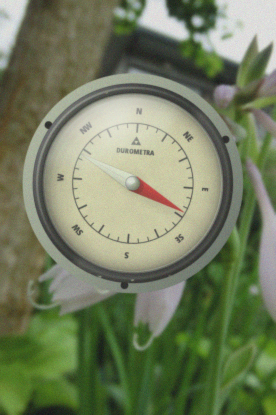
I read 115 °
